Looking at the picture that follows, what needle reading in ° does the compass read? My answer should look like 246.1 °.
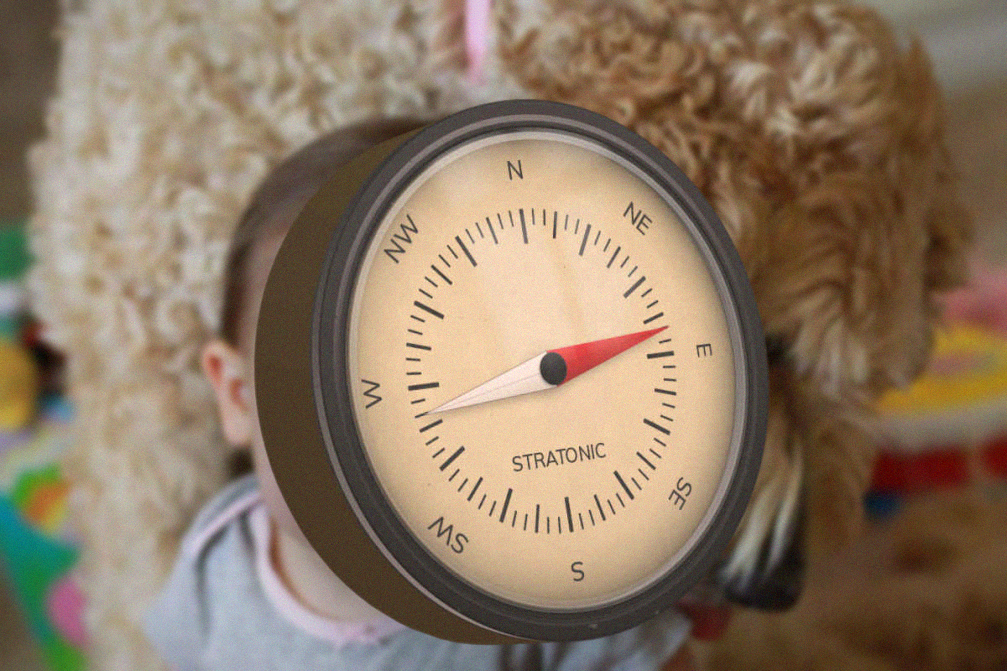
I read 80 °
